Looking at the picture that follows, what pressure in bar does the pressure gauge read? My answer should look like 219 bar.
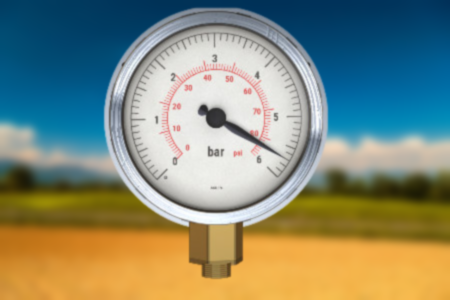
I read 5.7 bar
